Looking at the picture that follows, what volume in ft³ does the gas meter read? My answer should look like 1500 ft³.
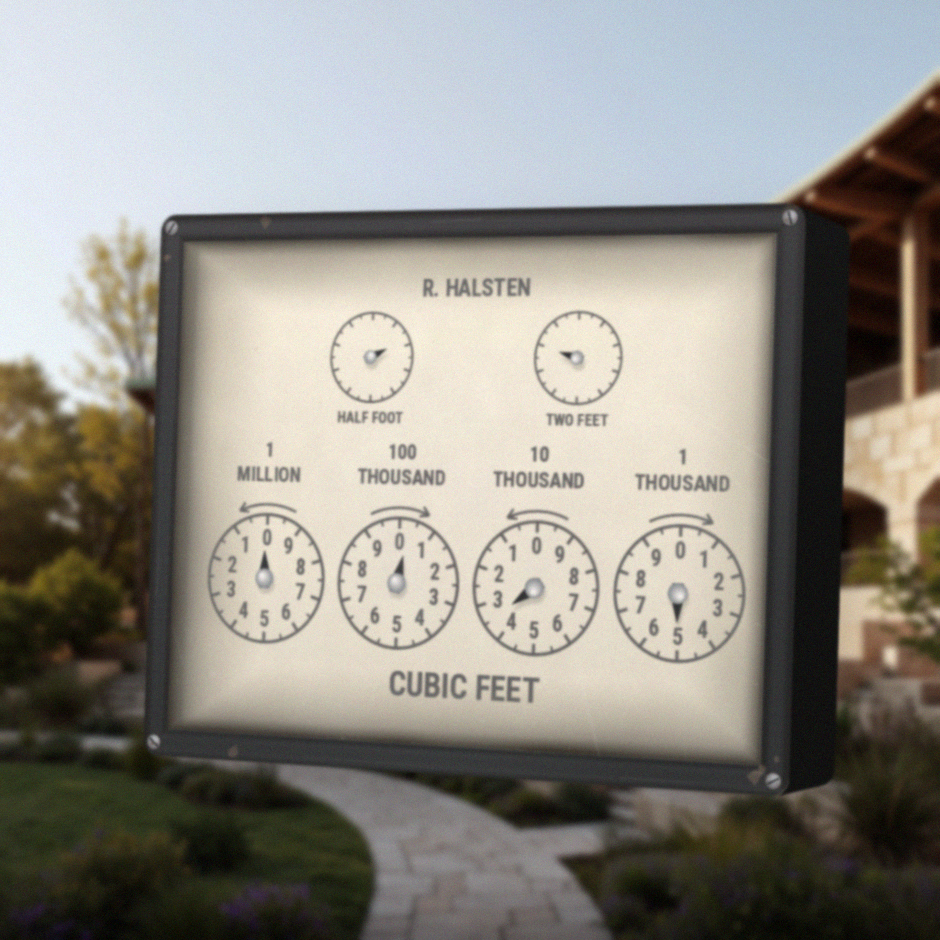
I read 3500 ft³
